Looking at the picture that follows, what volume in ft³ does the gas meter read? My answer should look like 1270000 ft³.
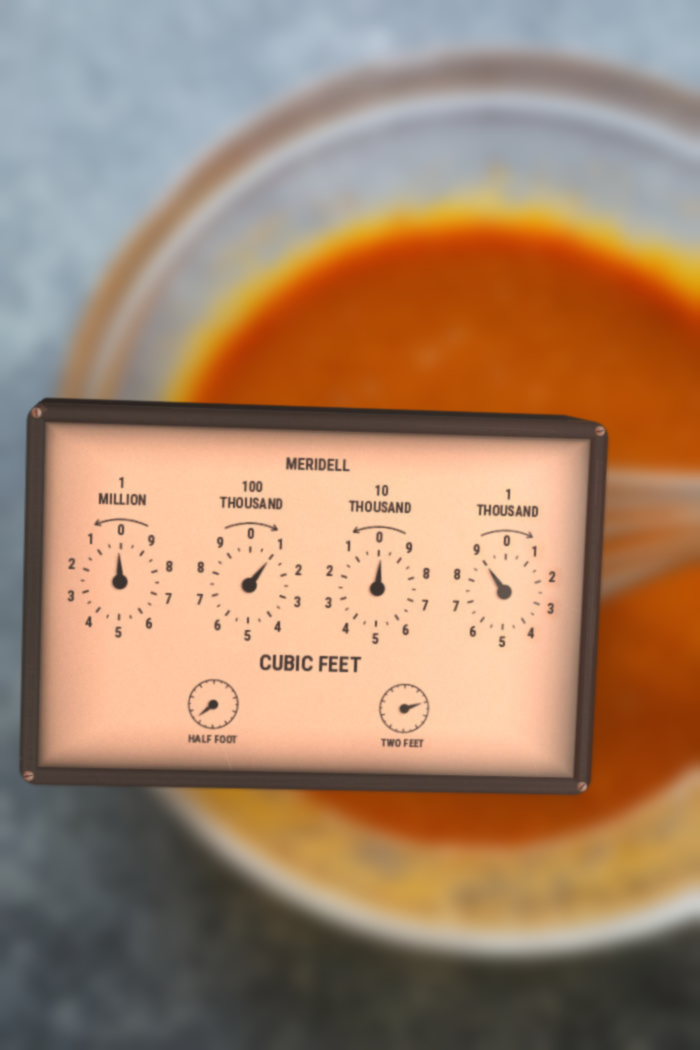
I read 9900 ft³
